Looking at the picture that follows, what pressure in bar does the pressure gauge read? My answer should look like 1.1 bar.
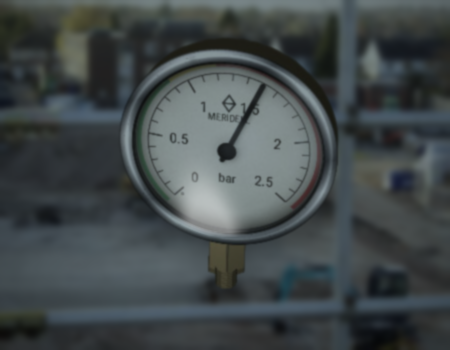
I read 1.5 bar
